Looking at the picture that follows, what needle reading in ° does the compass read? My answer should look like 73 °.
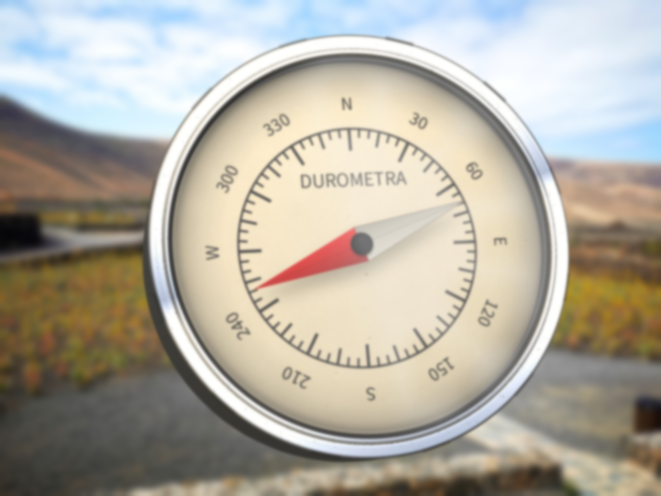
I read 250 °
